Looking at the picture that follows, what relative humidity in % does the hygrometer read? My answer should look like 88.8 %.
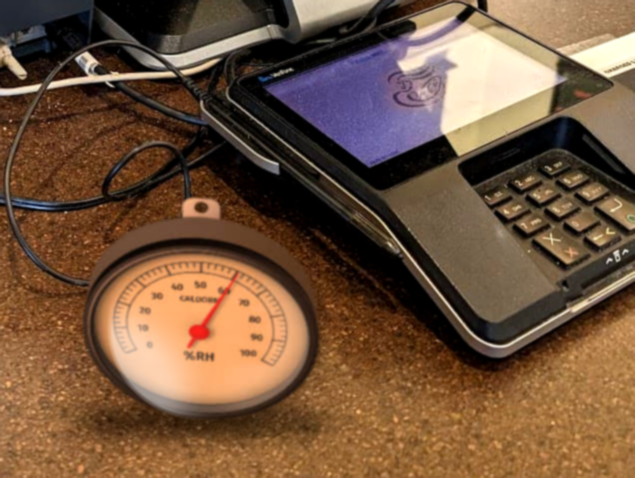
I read 60 %
